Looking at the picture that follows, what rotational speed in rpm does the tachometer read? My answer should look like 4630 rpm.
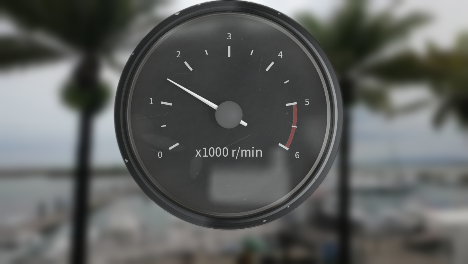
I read 1500 rpm
